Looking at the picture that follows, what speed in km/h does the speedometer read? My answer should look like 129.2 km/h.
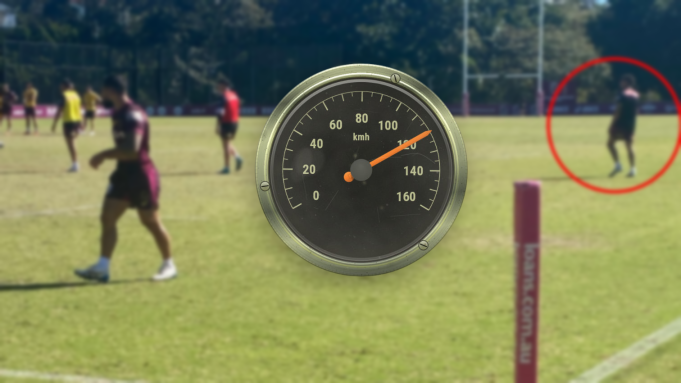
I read 120 km/h
